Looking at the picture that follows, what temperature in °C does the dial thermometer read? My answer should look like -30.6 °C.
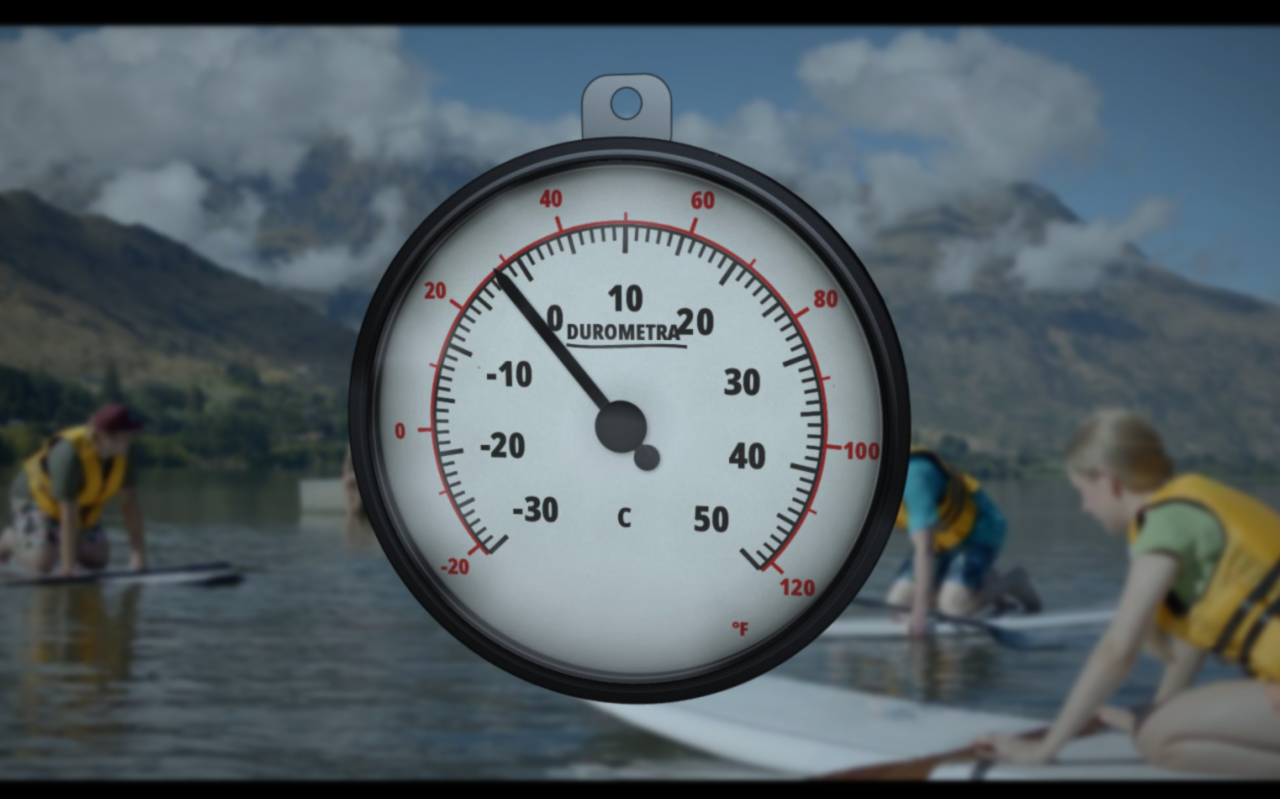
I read -2 °C
